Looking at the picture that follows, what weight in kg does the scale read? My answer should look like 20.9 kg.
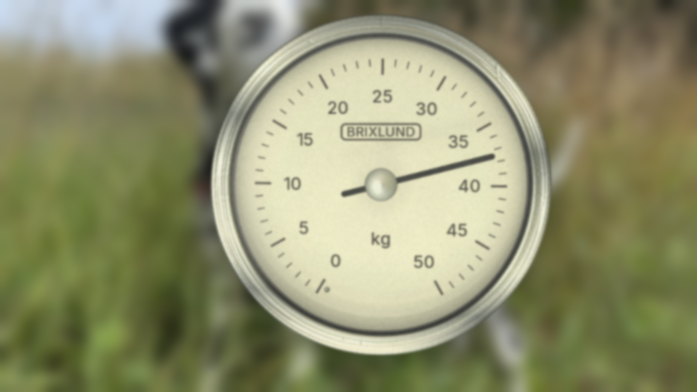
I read 37.5 kg
